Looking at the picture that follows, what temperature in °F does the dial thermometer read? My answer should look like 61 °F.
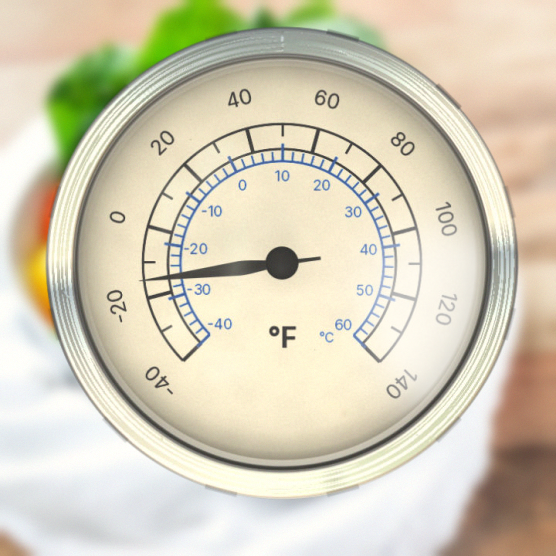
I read -15 °F
